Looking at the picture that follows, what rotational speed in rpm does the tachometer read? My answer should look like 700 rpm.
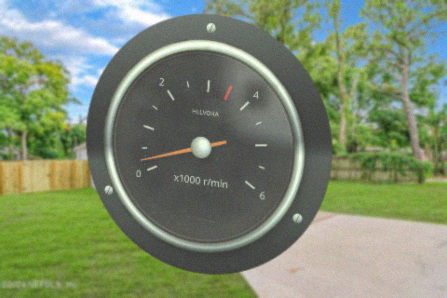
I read 250 rpm
